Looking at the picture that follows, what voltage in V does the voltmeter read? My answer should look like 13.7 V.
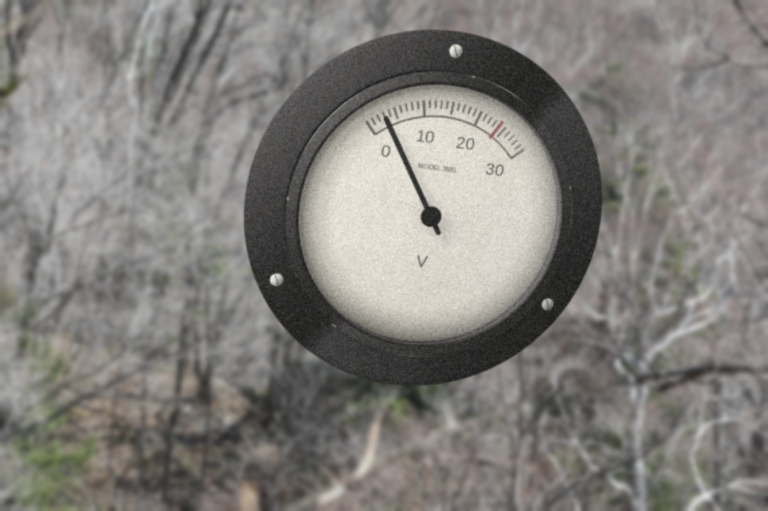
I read 3 V
